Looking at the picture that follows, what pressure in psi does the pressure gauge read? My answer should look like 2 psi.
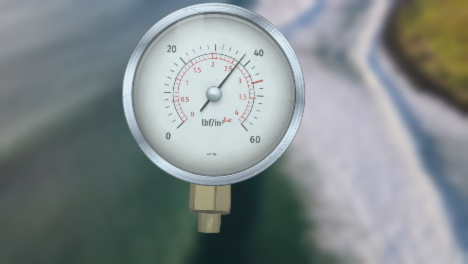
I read 38 psi
